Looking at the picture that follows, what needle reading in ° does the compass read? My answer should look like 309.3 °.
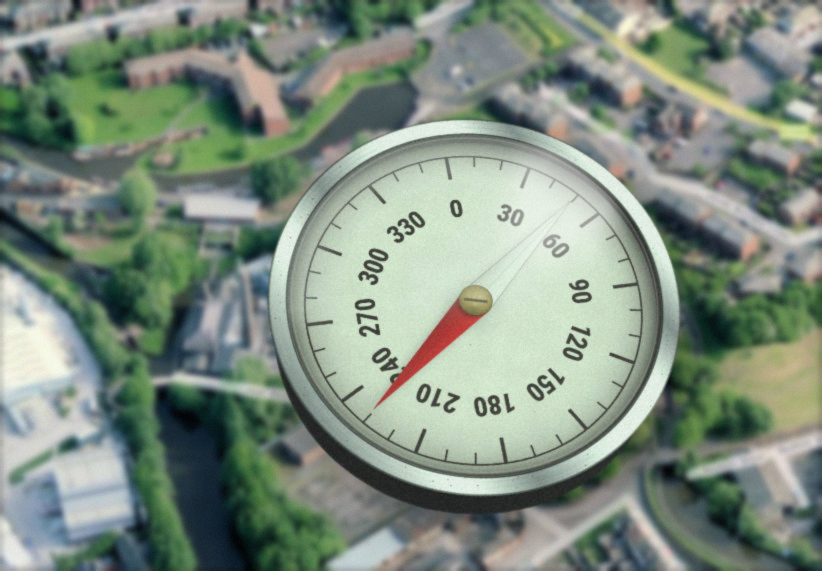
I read 230 °
